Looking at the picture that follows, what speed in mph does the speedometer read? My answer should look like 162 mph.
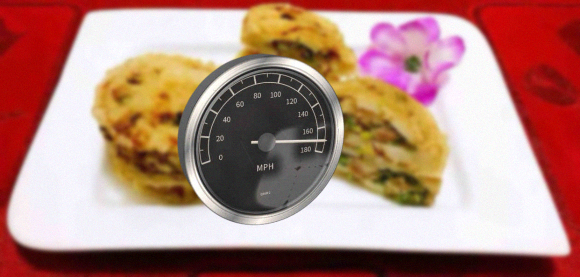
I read 170 mph
